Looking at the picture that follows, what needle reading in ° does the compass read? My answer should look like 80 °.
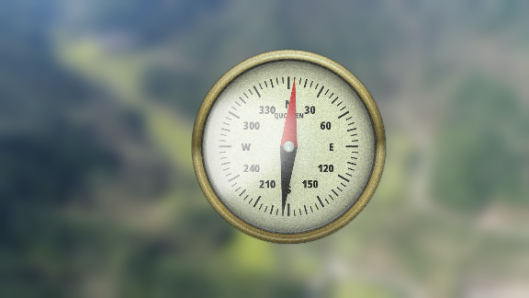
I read 5 °
